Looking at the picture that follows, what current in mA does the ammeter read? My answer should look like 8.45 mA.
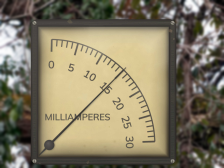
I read 15 mA
